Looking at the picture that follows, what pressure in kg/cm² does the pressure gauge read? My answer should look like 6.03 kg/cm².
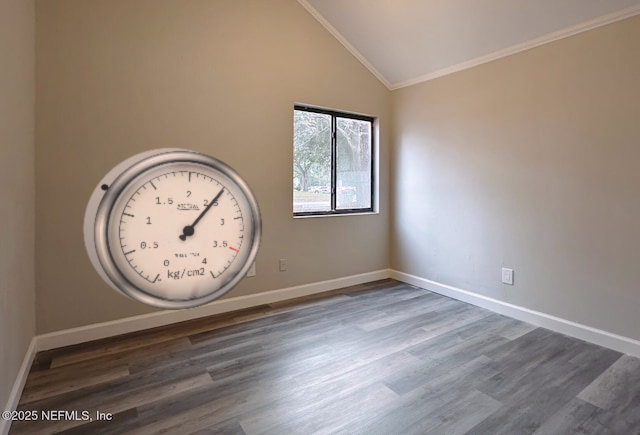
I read 2.5 kg/cm²
